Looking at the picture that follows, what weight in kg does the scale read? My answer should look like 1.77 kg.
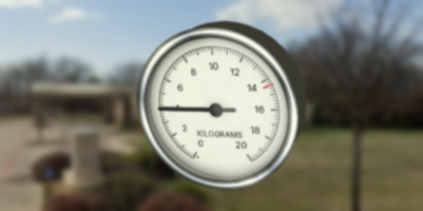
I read 4 kg
